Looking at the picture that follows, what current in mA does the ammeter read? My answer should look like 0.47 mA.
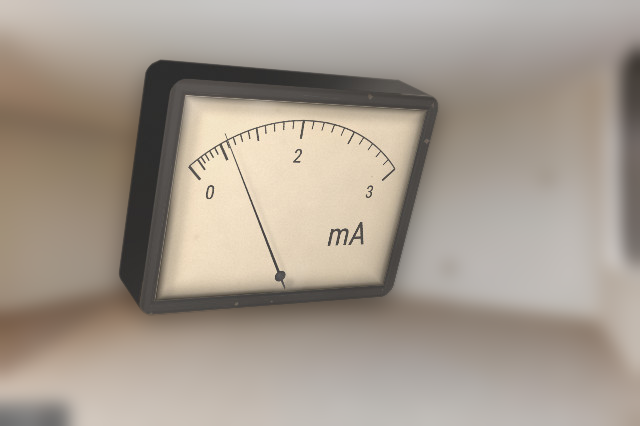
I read 1.1 mA
